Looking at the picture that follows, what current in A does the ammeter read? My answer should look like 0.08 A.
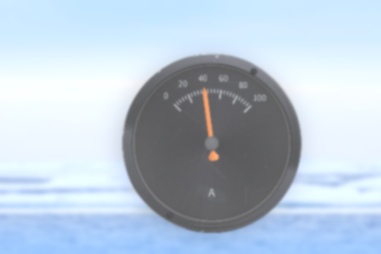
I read 40 A
